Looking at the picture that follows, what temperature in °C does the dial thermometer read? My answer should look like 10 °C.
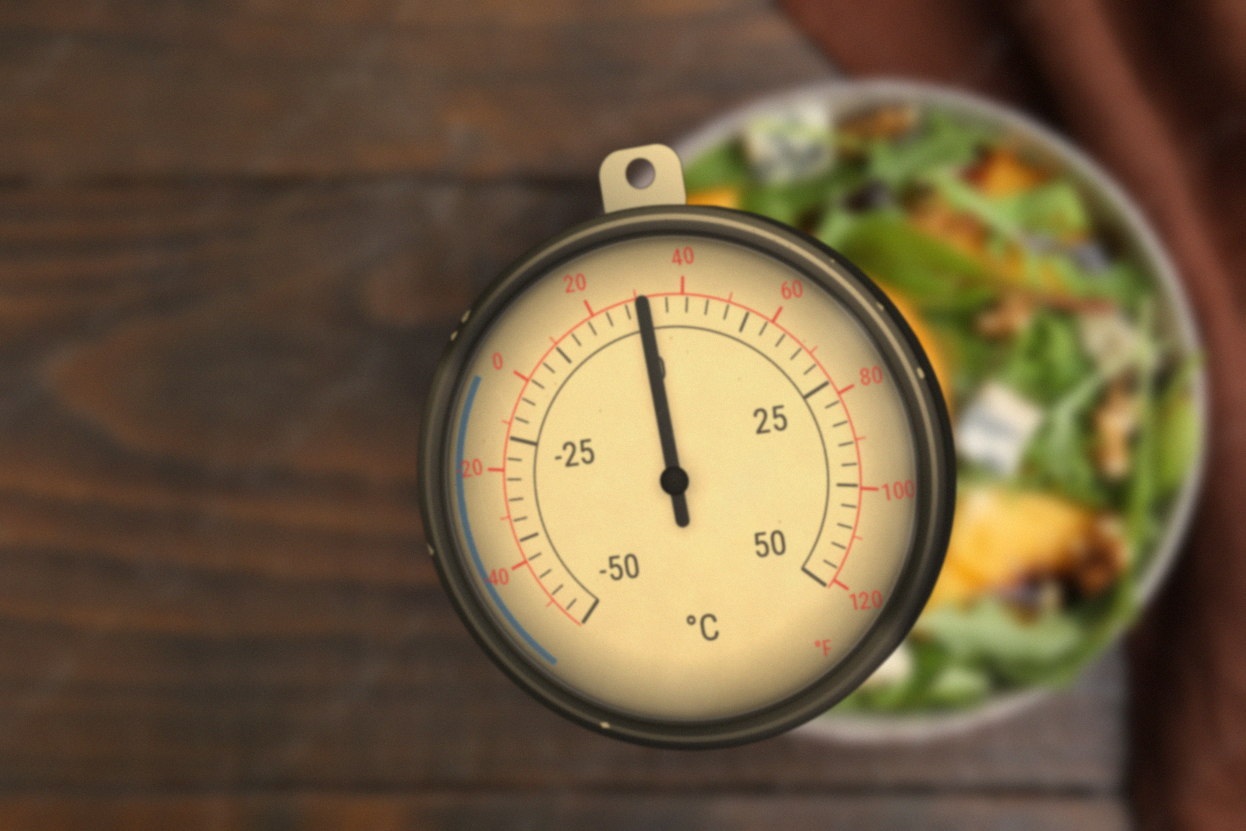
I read 0 °C
